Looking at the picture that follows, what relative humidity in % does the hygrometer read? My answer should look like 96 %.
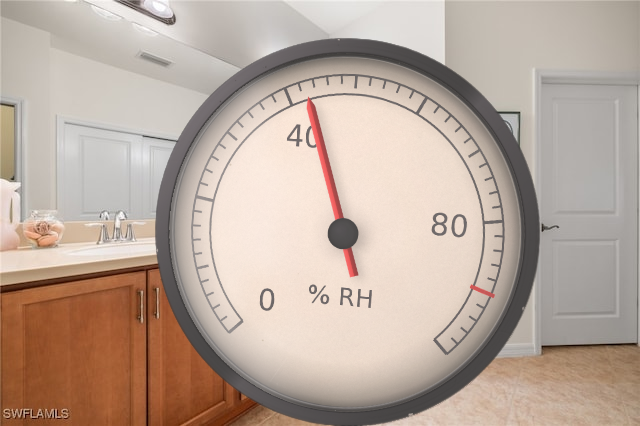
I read 43 %
